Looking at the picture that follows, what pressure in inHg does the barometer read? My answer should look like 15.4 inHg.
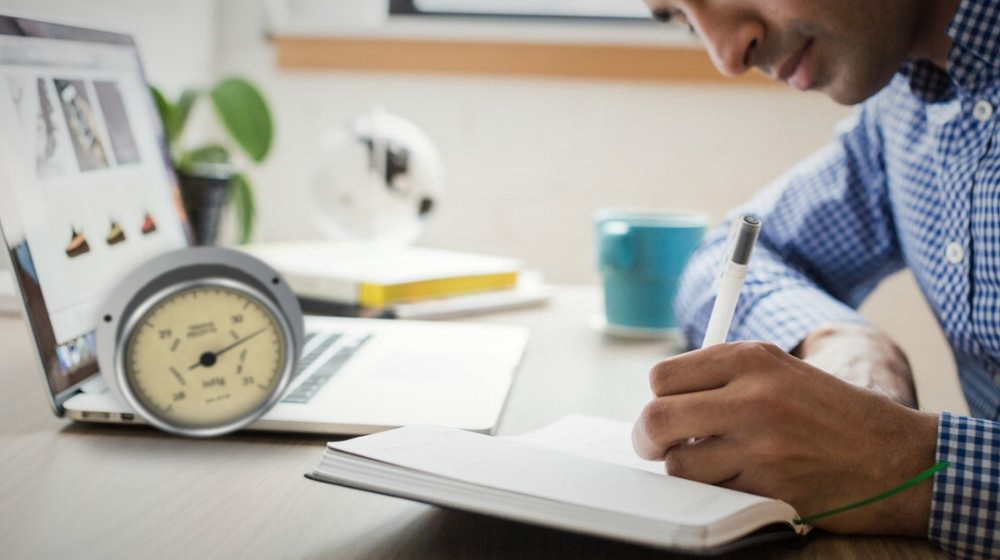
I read 30.3 inHg
